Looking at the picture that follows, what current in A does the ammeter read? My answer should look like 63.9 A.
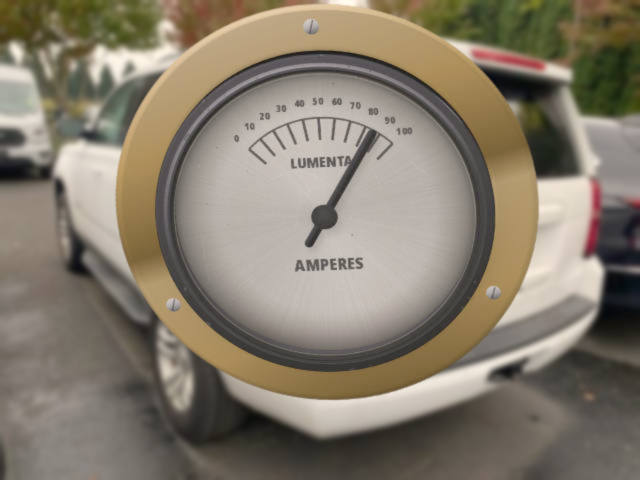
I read 85 A
